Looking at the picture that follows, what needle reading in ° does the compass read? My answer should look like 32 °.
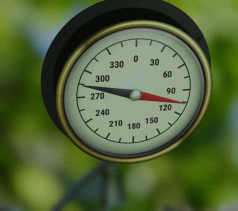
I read 105 °
